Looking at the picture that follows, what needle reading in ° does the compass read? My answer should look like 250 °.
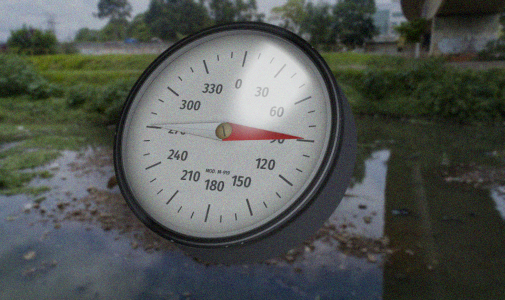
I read 90 °
